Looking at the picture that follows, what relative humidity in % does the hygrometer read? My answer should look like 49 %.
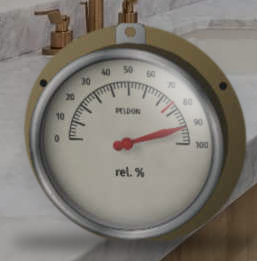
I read 90 %
